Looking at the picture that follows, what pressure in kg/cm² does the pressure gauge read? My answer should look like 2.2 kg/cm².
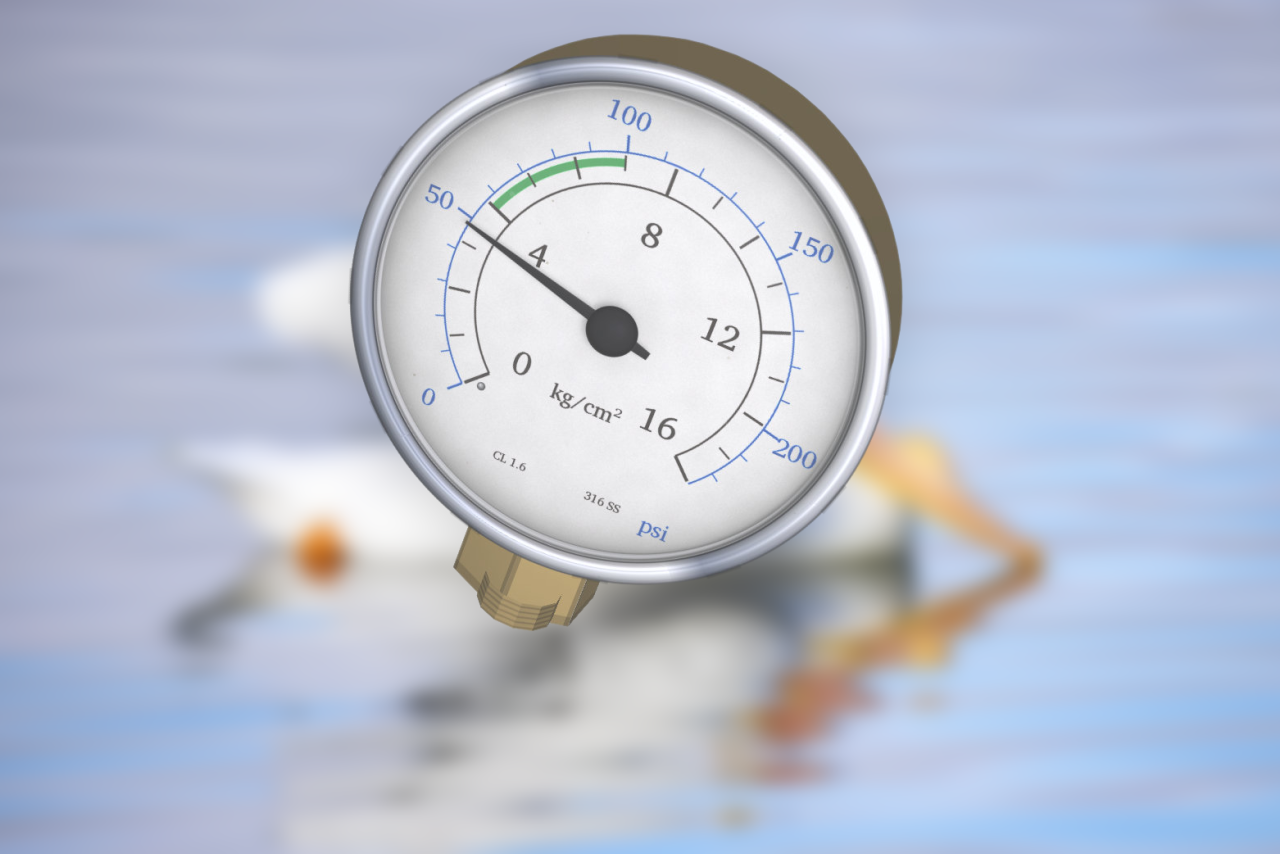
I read 3.5 kg/cm²
